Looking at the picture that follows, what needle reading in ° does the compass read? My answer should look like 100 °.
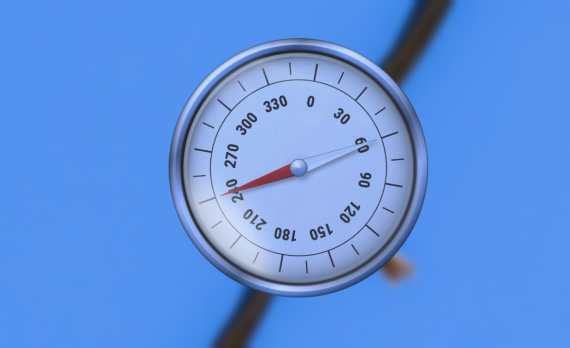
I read 240 °
